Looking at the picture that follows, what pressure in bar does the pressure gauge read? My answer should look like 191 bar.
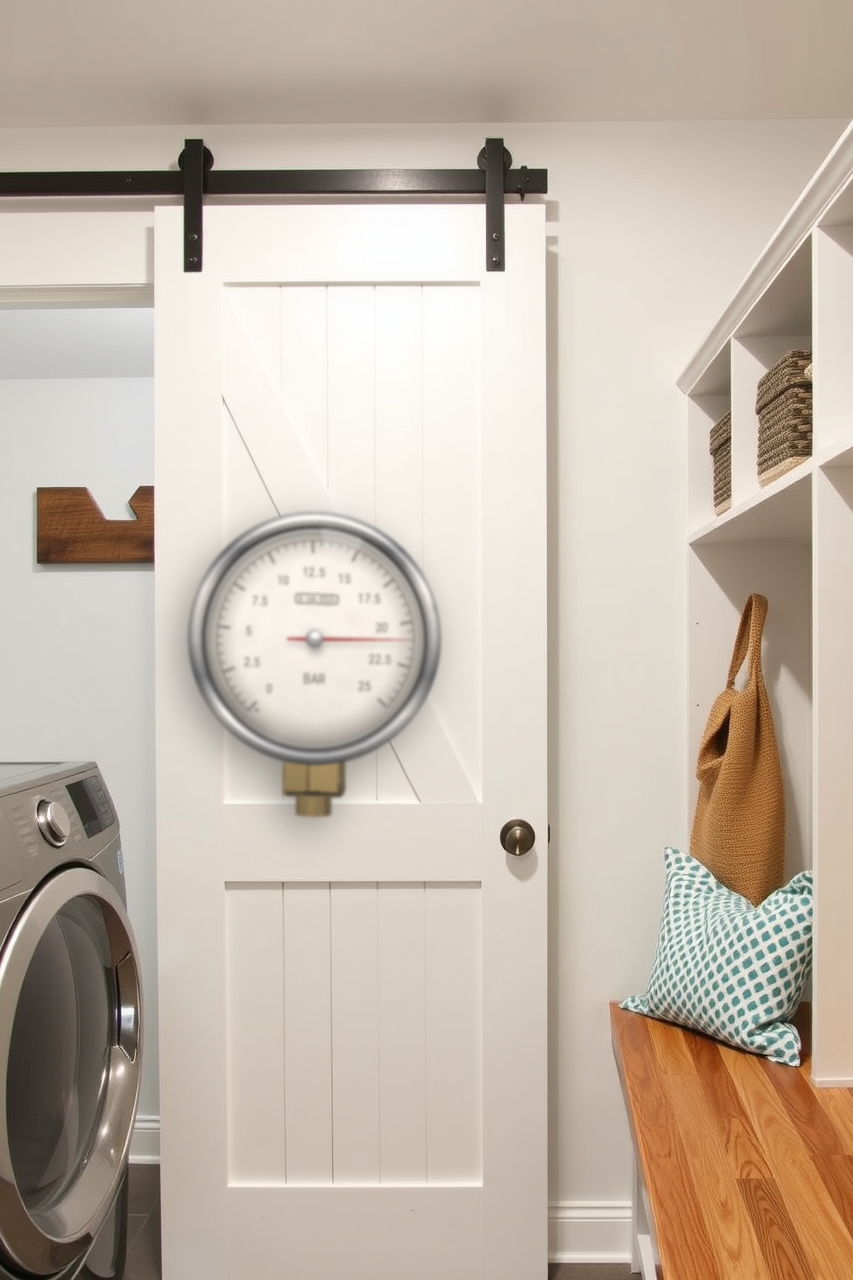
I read 21 bar
